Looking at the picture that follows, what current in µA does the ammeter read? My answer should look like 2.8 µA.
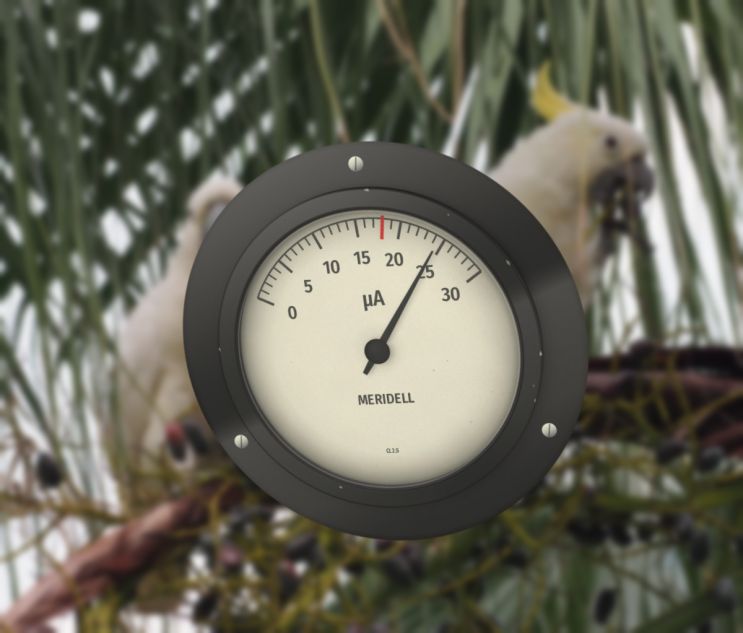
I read 24.5 µA
